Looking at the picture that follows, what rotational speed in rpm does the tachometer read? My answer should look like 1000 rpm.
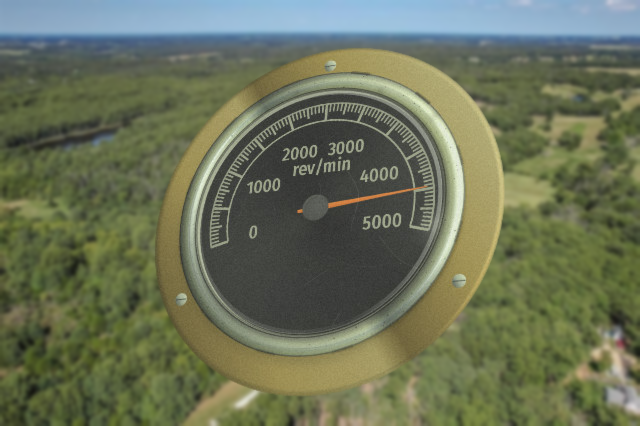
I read 4500 rpm
